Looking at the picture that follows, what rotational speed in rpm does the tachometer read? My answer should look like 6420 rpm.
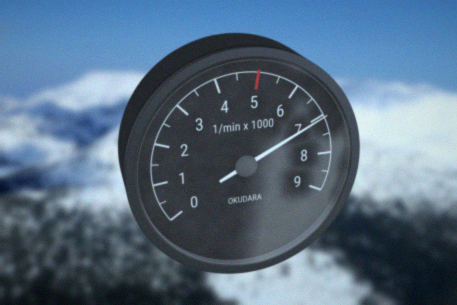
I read 7000 rpm
